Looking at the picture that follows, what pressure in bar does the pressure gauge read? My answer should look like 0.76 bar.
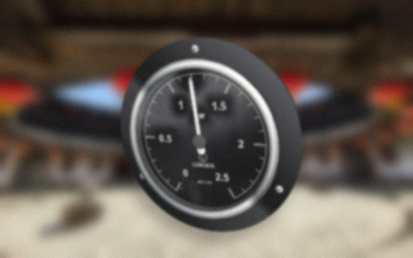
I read 1.2 bar
